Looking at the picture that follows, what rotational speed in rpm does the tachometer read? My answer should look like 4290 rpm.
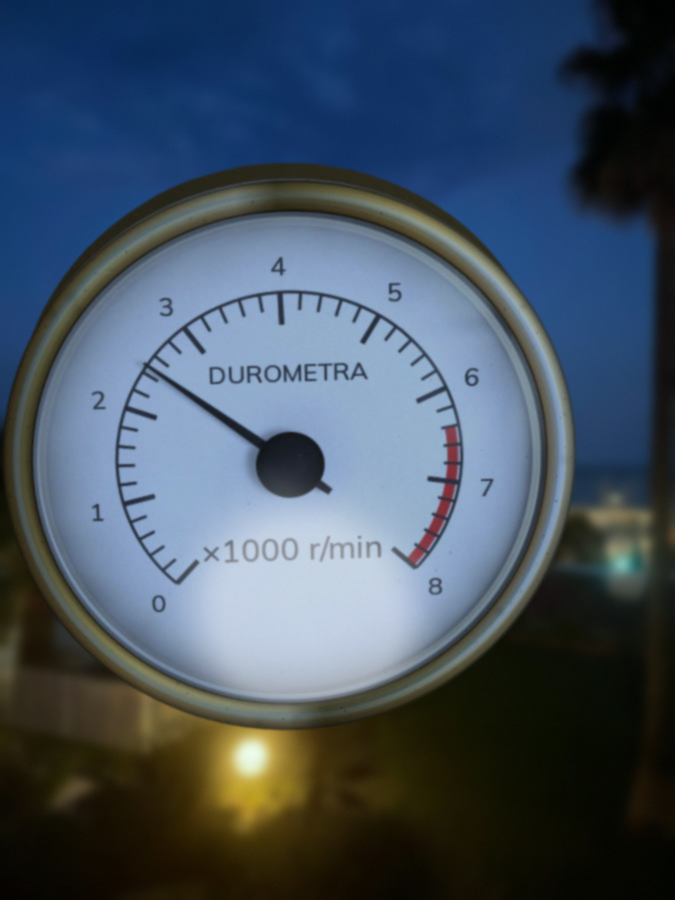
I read 2500 rpm
